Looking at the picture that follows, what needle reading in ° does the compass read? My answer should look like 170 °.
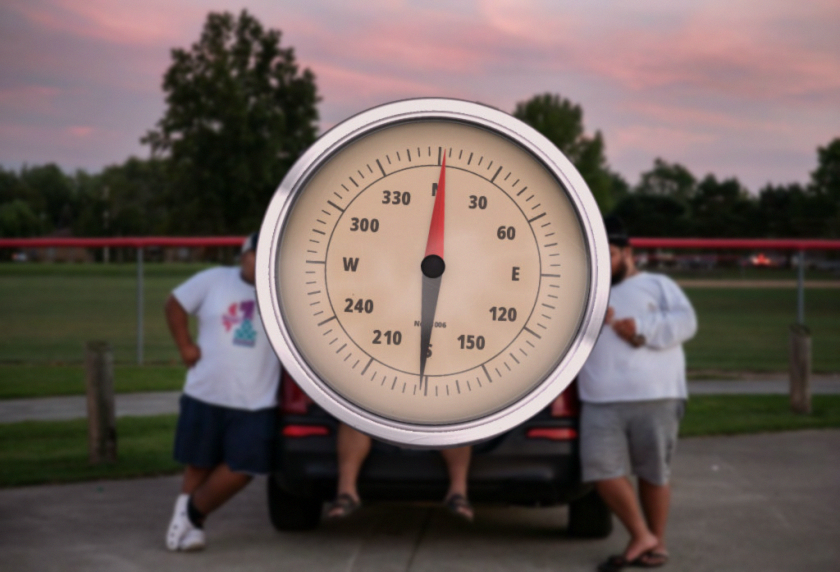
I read 2.5 °
